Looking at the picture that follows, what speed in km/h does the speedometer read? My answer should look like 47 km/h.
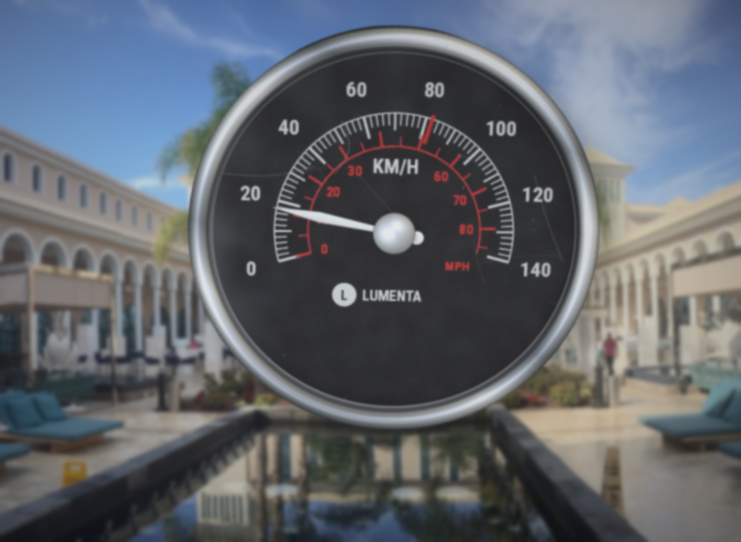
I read 18 km/h
